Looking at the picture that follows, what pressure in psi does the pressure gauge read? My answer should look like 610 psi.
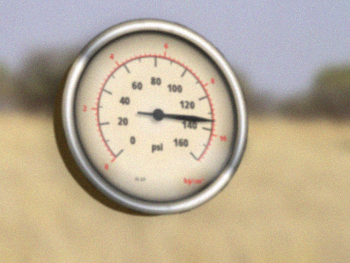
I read 135 psi
